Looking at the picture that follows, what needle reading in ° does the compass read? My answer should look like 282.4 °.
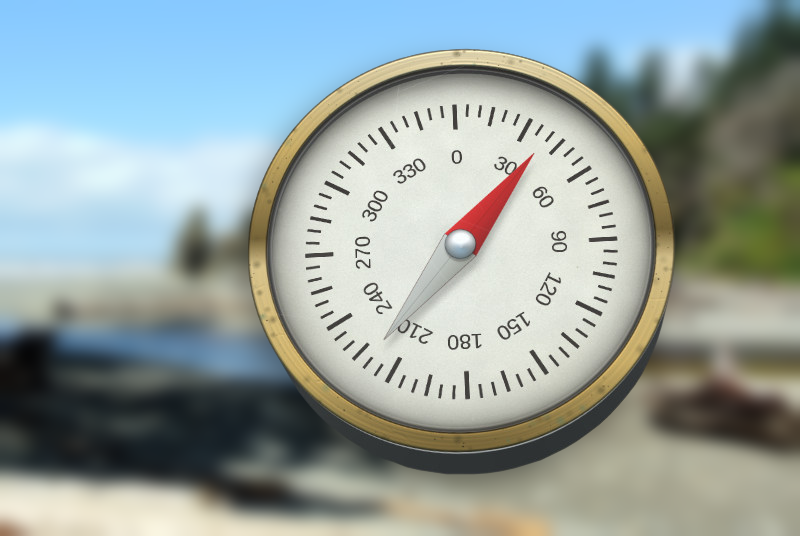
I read 40 °
